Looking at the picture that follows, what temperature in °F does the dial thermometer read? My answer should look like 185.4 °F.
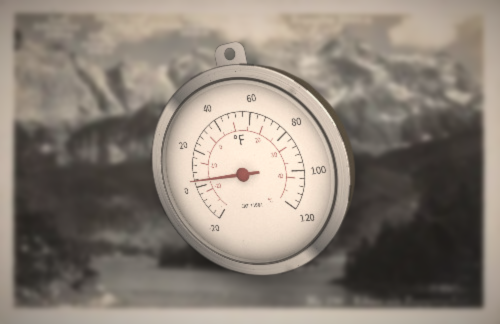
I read 4 °F
